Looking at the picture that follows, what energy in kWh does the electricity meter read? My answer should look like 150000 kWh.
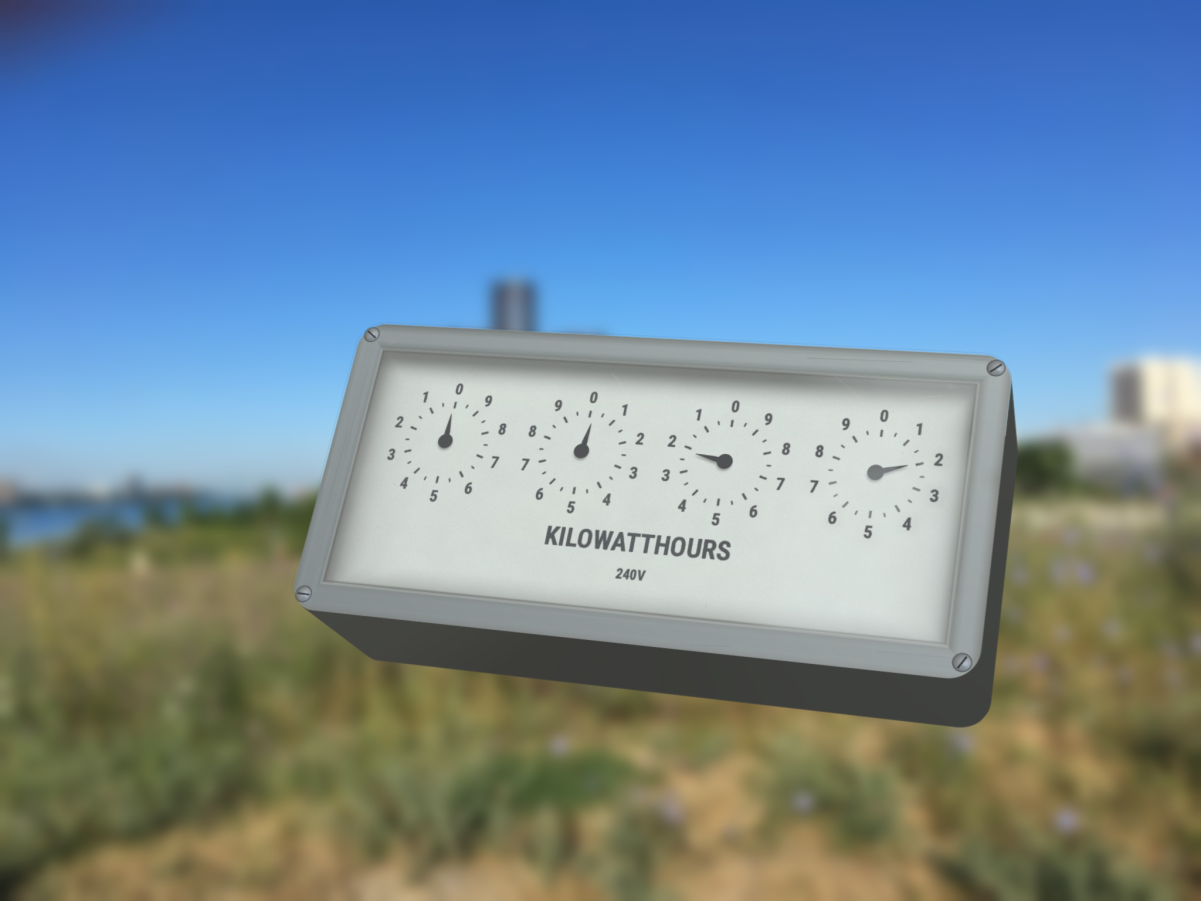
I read 22 kWh
